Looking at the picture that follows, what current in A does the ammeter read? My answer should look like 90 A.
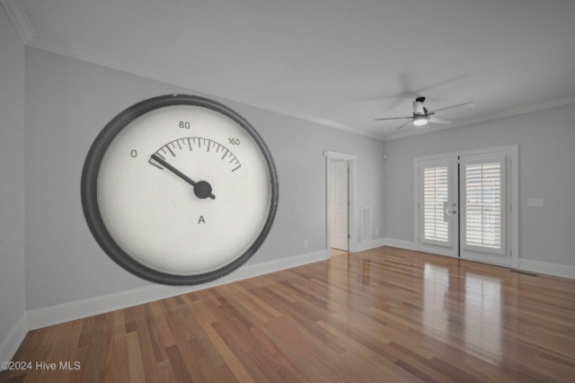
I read 10 A
